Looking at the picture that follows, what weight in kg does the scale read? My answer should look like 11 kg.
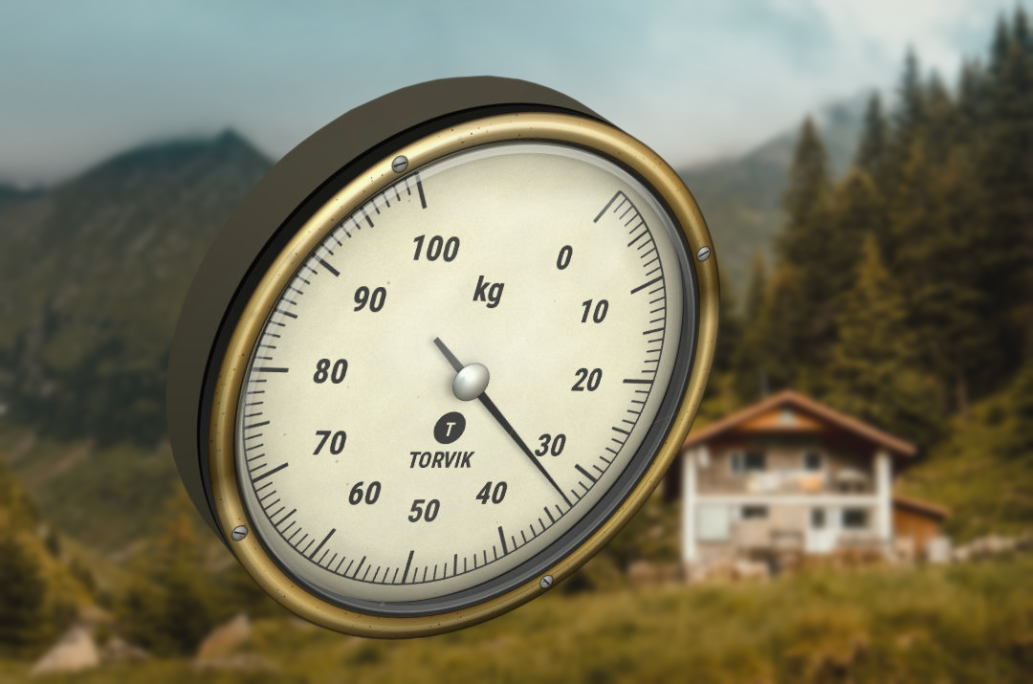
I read 33 kg
